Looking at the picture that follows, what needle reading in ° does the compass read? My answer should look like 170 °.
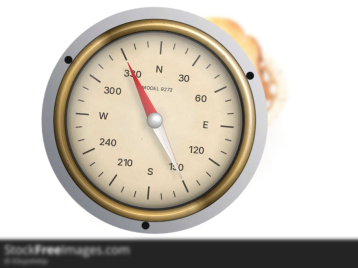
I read 330 °
